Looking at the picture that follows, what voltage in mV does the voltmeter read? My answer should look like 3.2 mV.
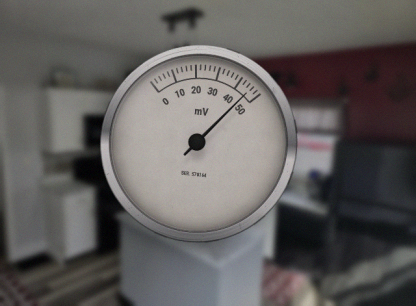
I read 46 mV
